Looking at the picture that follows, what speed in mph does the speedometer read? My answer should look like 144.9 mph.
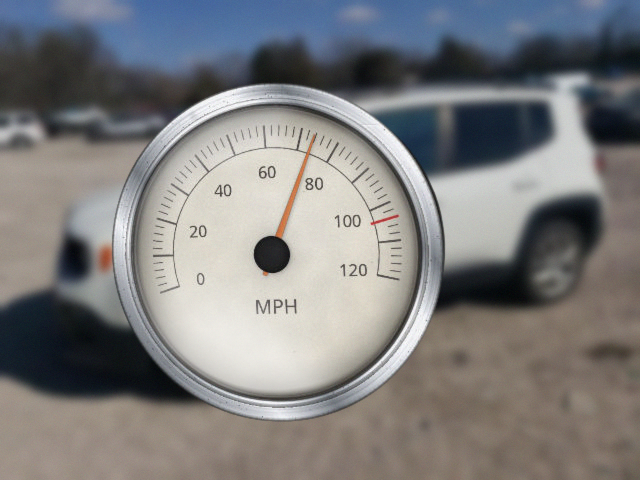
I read 74 mph
